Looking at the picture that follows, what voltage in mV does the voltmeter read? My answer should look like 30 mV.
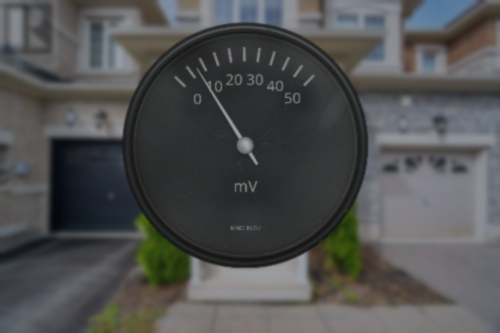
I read 7.5 mV
